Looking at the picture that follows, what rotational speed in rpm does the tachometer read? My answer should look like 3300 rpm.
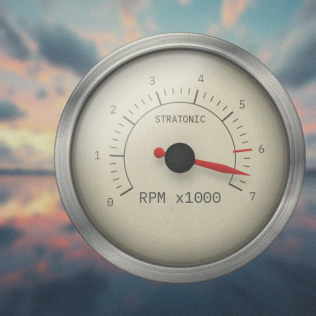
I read 6600 rpm
